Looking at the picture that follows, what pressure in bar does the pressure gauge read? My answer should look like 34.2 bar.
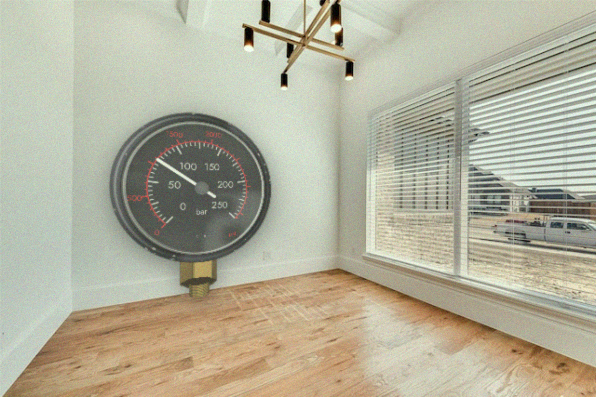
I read 75 bar
